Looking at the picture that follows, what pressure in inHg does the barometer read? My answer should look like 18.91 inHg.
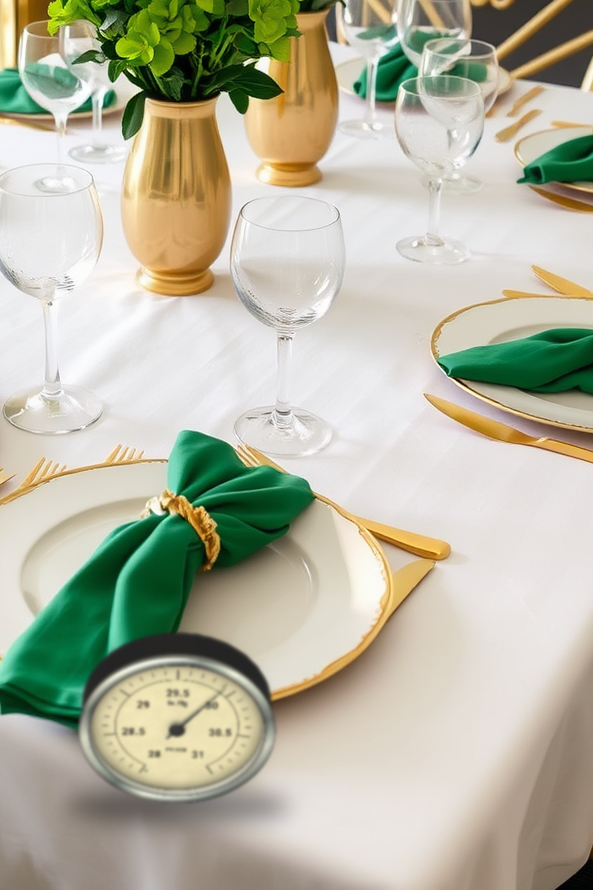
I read 29.9 inHg
